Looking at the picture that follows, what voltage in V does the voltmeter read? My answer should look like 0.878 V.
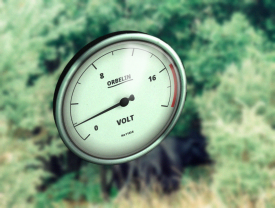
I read 2 V
